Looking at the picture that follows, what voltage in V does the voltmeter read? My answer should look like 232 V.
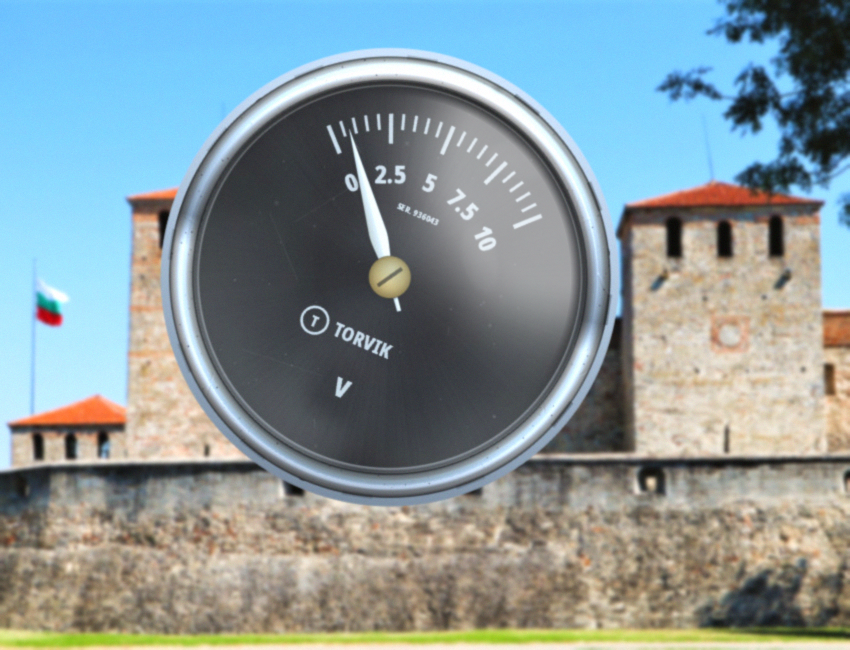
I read 0.75 V
